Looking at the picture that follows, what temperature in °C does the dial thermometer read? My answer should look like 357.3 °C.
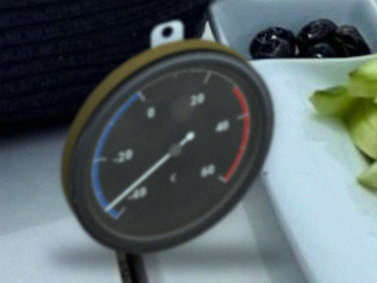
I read -35 °C
